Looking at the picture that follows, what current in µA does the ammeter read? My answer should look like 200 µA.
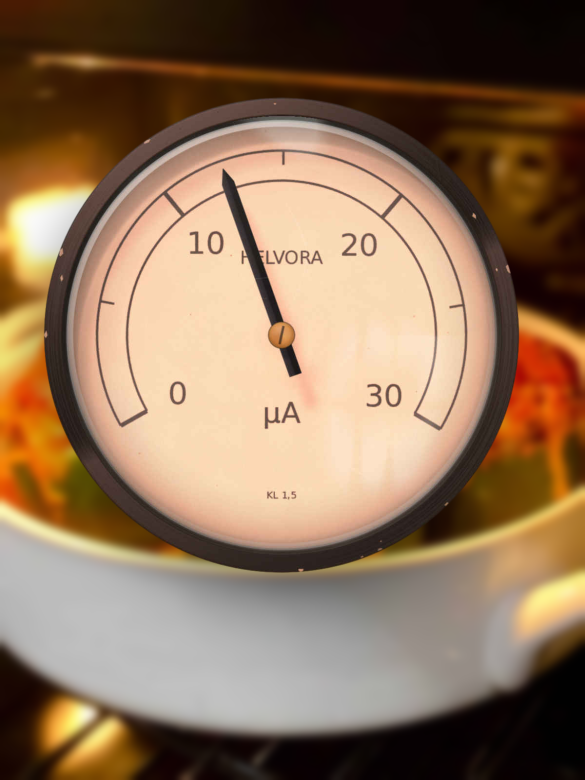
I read 12.5 µA
